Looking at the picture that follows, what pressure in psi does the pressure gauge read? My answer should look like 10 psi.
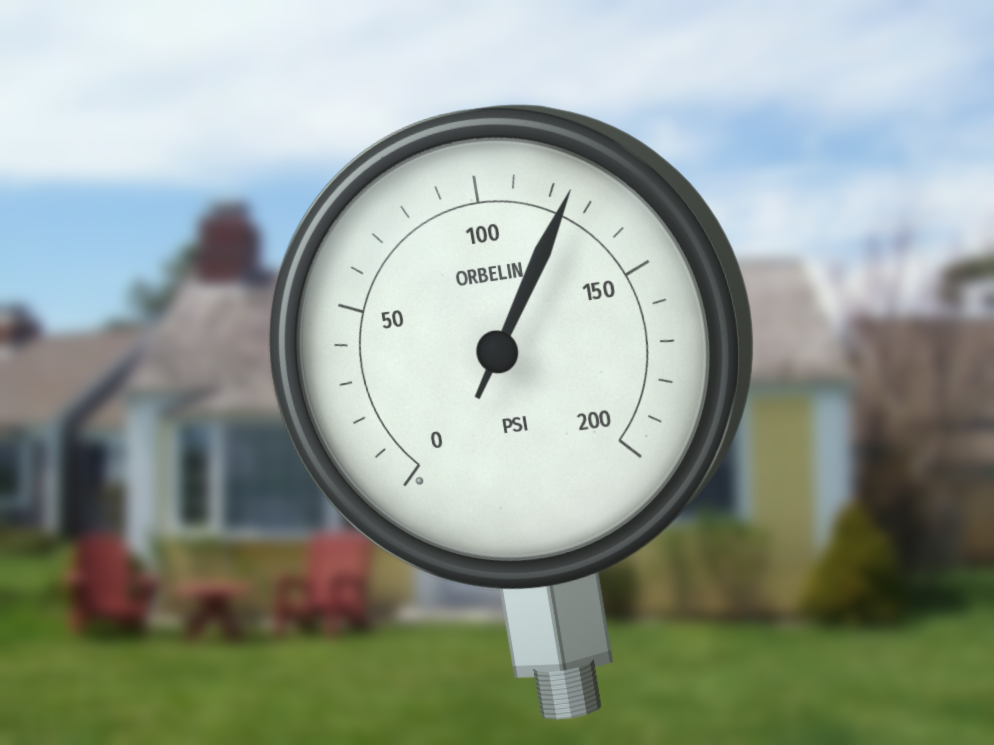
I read 125 psi
